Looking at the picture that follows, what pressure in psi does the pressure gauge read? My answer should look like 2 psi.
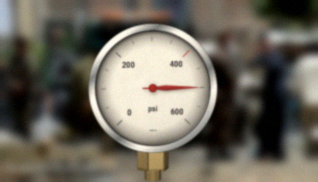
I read 500 psi
